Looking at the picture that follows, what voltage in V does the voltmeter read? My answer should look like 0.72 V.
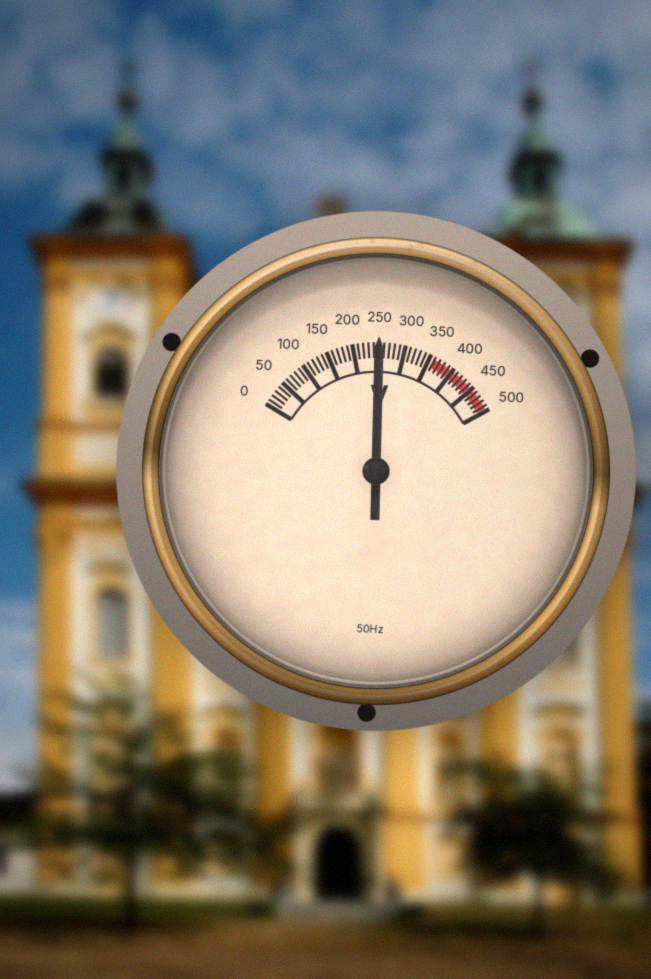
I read 250 V
